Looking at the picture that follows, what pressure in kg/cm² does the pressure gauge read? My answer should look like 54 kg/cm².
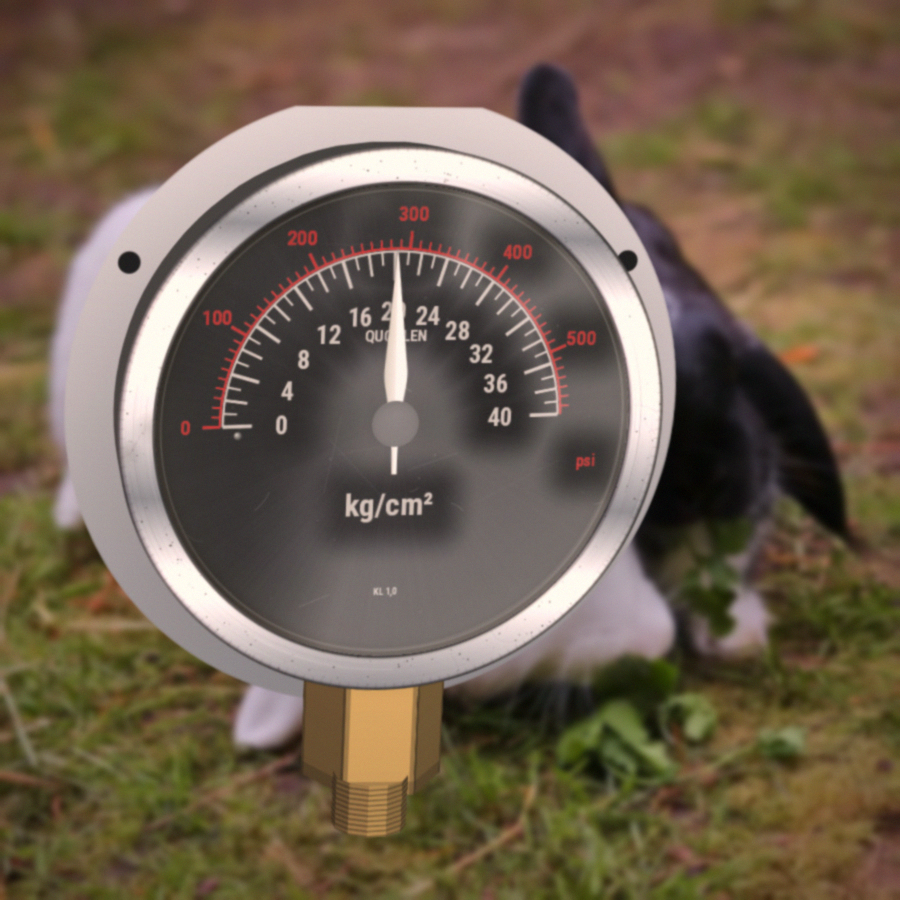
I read 20 kg/cm²
